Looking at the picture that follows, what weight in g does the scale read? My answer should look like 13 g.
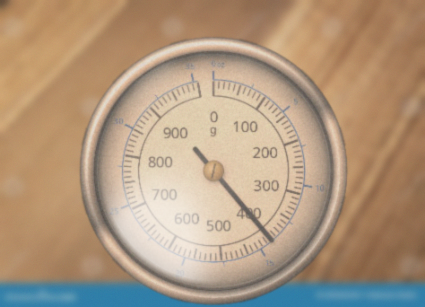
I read 400 g
